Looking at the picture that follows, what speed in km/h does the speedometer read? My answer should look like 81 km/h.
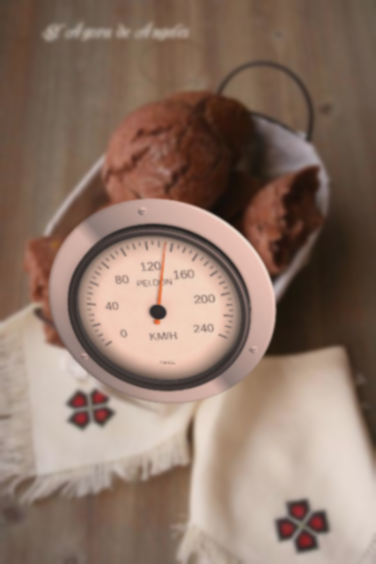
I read 135 km/h
